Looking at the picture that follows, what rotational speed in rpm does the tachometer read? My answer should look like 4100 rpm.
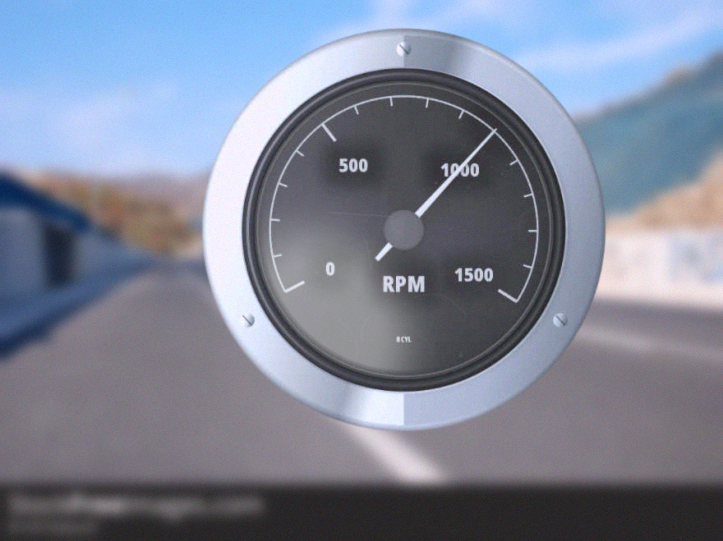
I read 1000 rpm
